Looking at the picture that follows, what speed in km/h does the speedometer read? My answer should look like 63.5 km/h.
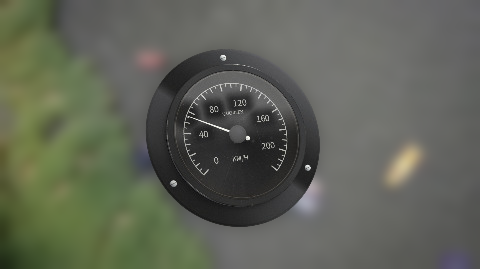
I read 55 km/h
